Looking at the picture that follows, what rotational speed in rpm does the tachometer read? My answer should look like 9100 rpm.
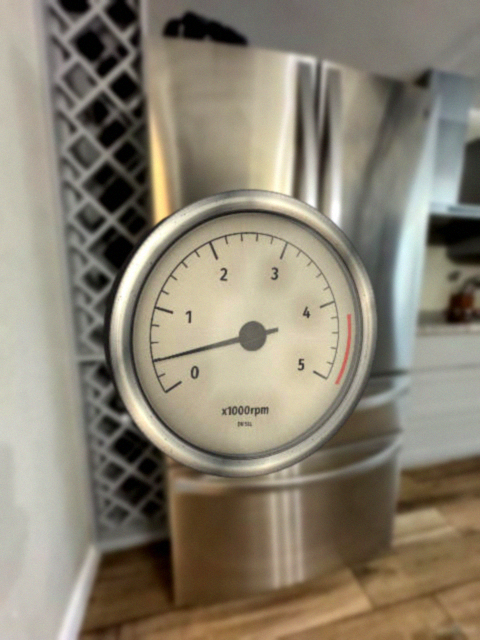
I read 400 rpm
